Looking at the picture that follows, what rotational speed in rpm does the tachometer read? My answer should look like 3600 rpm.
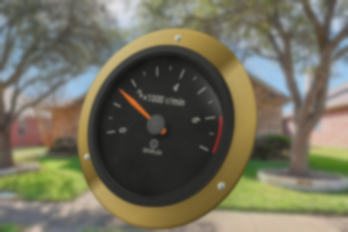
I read 1500 rpm
